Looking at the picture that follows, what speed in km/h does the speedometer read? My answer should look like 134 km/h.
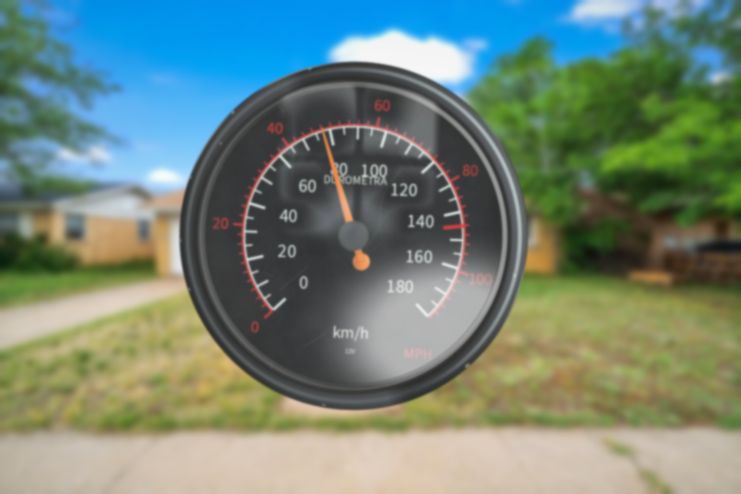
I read 77.5 km/h
